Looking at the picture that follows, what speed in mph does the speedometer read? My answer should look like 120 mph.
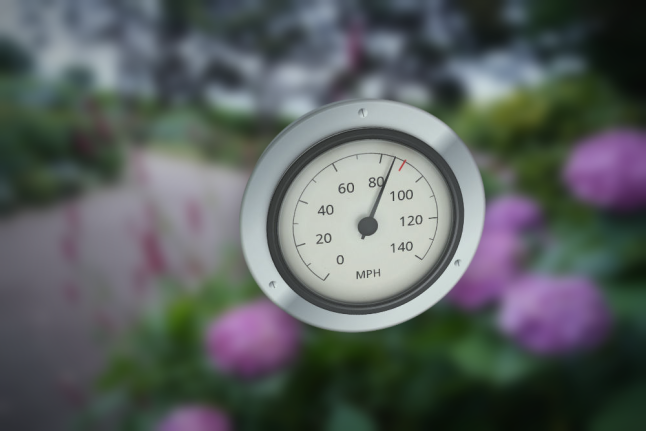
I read 85 mph
